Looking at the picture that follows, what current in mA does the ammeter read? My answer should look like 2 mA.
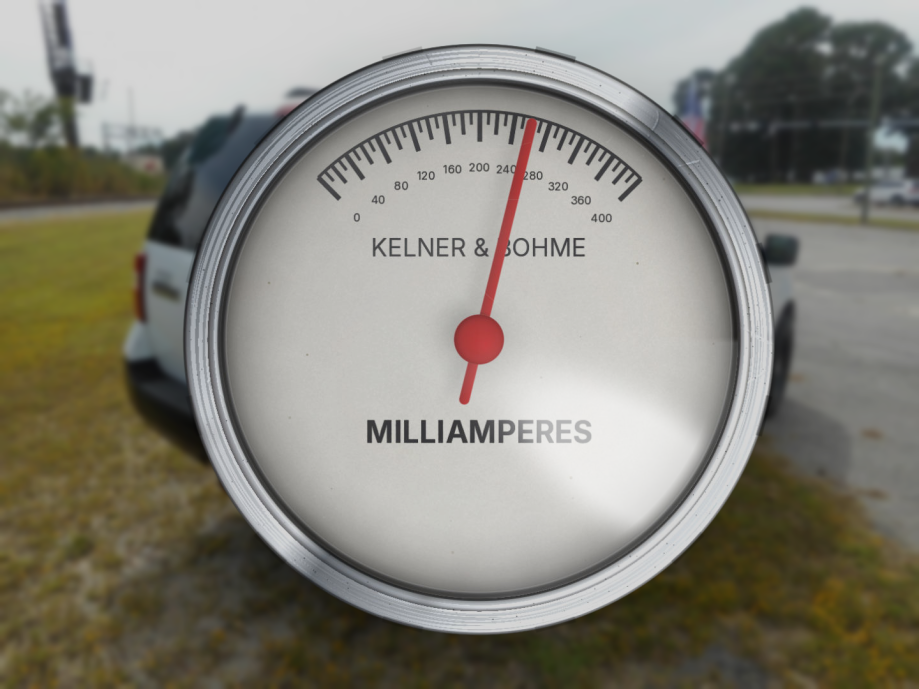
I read 260 mA
